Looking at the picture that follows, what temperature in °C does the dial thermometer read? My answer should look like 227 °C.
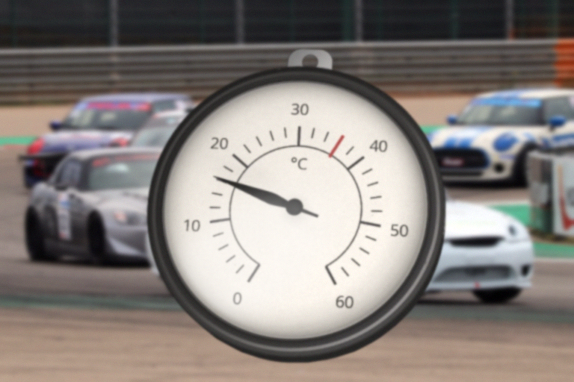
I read 16 °C
